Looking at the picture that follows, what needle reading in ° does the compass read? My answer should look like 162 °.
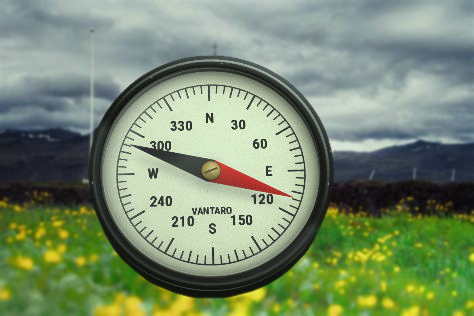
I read 110 °
